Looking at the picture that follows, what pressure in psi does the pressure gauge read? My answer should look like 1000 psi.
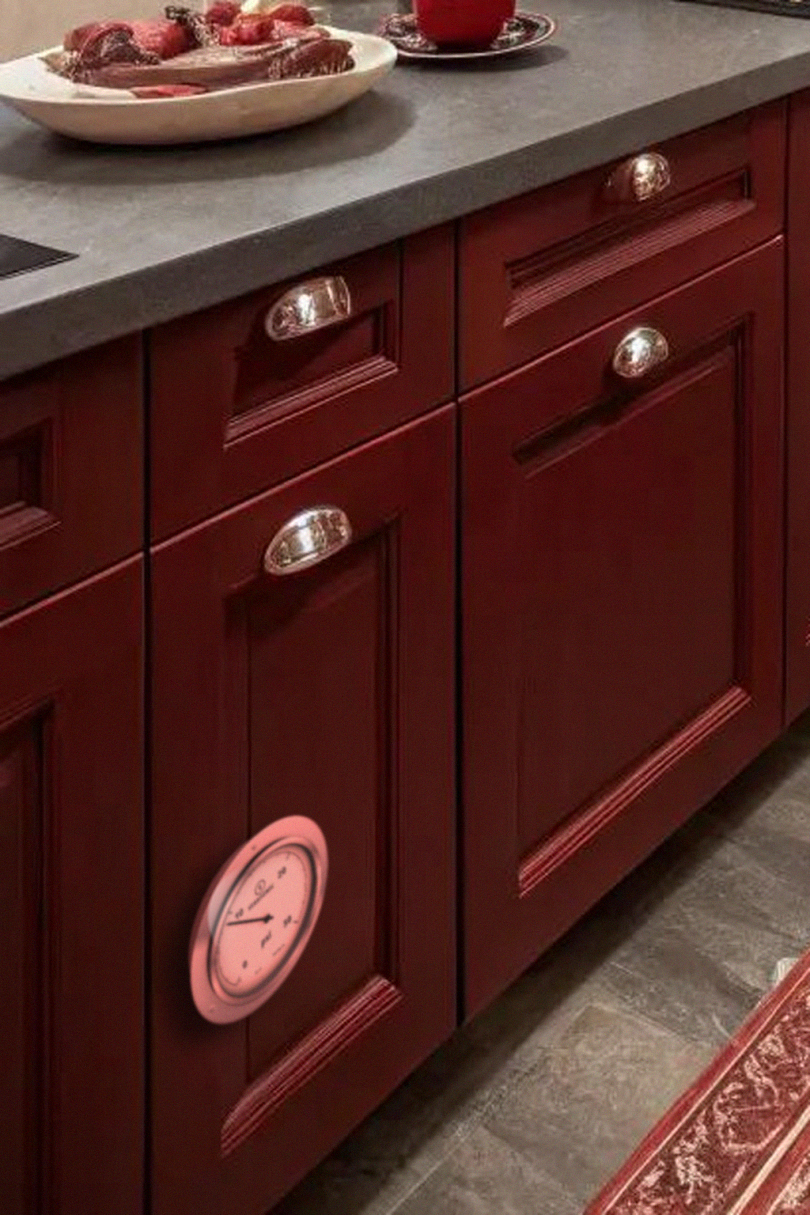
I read 9 psi
